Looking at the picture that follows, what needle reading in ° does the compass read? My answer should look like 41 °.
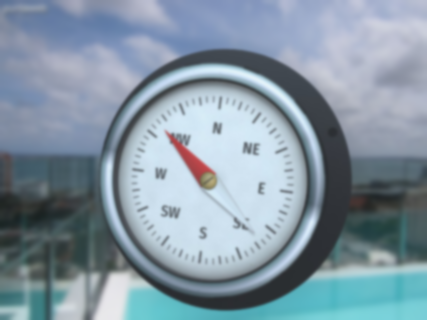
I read 310 °
